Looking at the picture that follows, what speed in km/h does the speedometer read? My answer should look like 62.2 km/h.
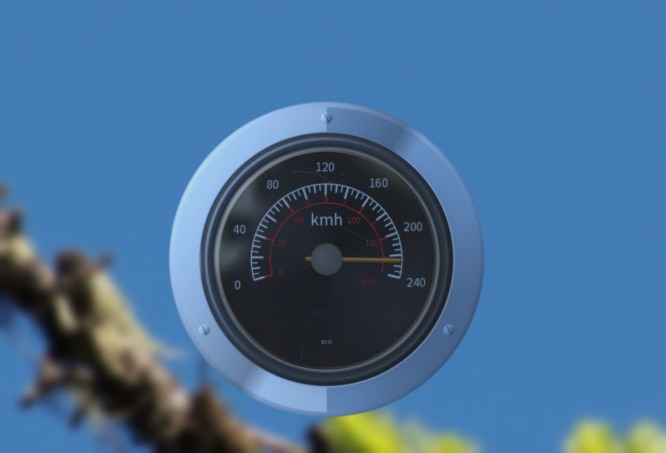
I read 225 km/h
